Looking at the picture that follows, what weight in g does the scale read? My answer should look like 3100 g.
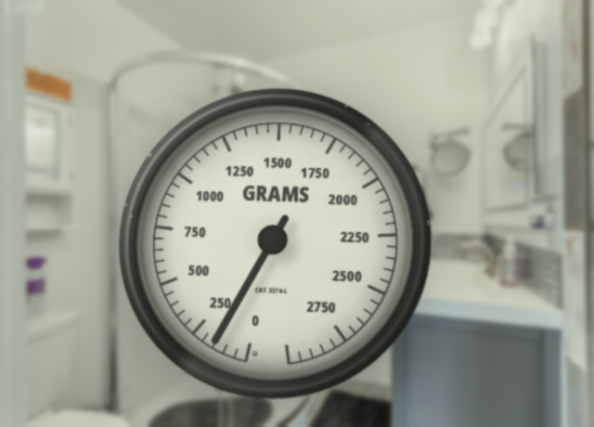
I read 150 g
